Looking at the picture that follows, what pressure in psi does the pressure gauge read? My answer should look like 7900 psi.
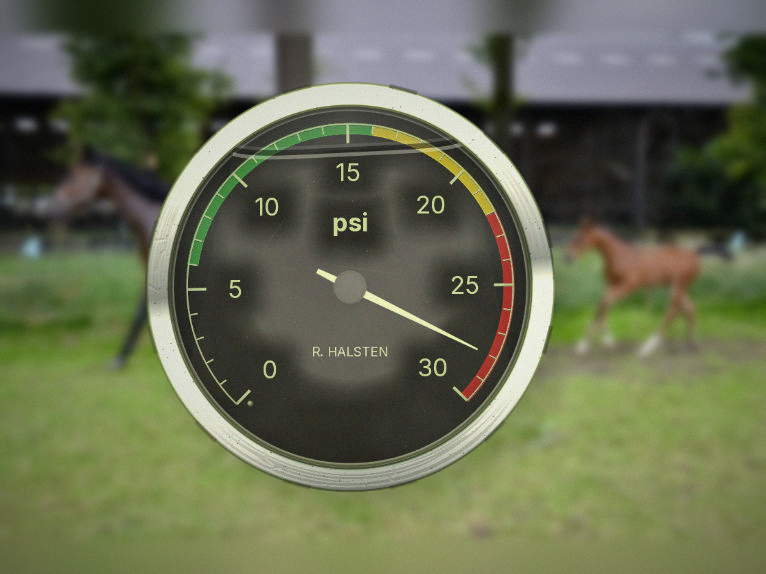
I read 28 psi
